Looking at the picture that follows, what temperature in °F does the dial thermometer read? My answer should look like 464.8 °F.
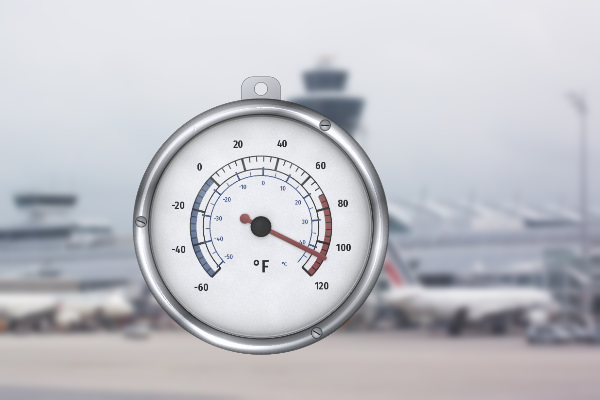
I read 108 °F
